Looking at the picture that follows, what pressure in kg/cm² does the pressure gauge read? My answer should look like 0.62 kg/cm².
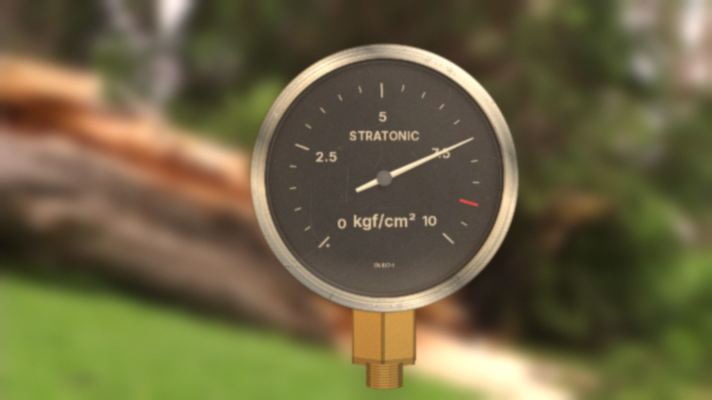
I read 7.5 kg/cm²
